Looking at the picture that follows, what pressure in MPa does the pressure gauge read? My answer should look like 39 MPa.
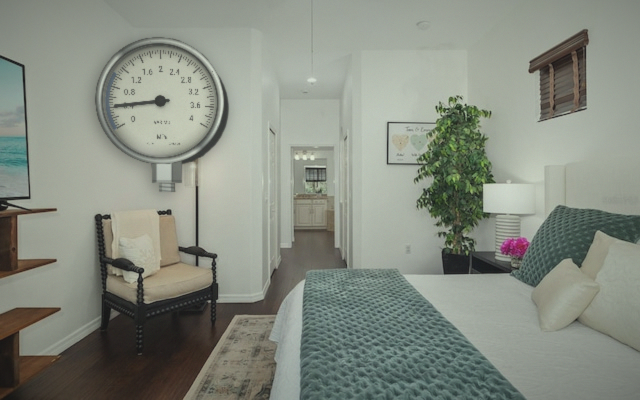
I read 0.4 MPa
